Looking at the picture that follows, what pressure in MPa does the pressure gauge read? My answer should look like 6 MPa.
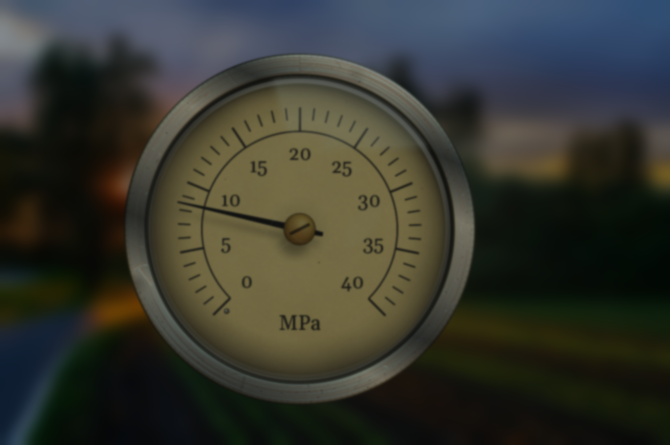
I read 8.5 MPa
